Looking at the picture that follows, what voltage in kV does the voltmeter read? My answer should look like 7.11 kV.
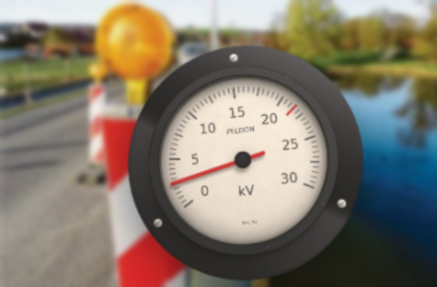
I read 2.5 kV
